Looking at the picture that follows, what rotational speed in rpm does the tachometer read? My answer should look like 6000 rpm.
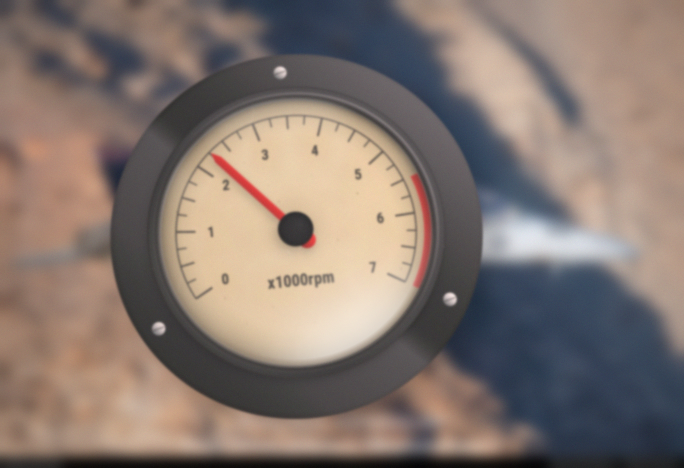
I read 2250 rpm
